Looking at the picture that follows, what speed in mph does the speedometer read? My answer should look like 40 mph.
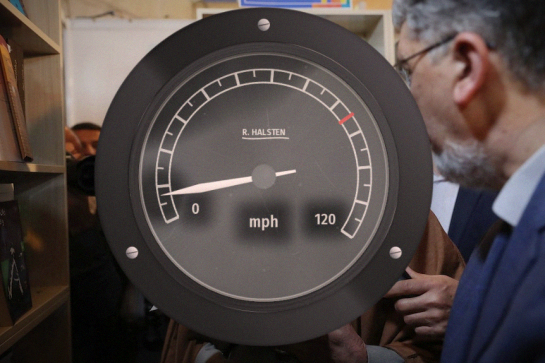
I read 7.5 mph
